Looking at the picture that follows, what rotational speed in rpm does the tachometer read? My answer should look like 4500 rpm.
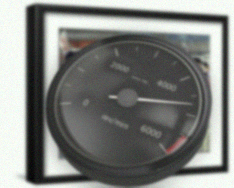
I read 4750 rpm
